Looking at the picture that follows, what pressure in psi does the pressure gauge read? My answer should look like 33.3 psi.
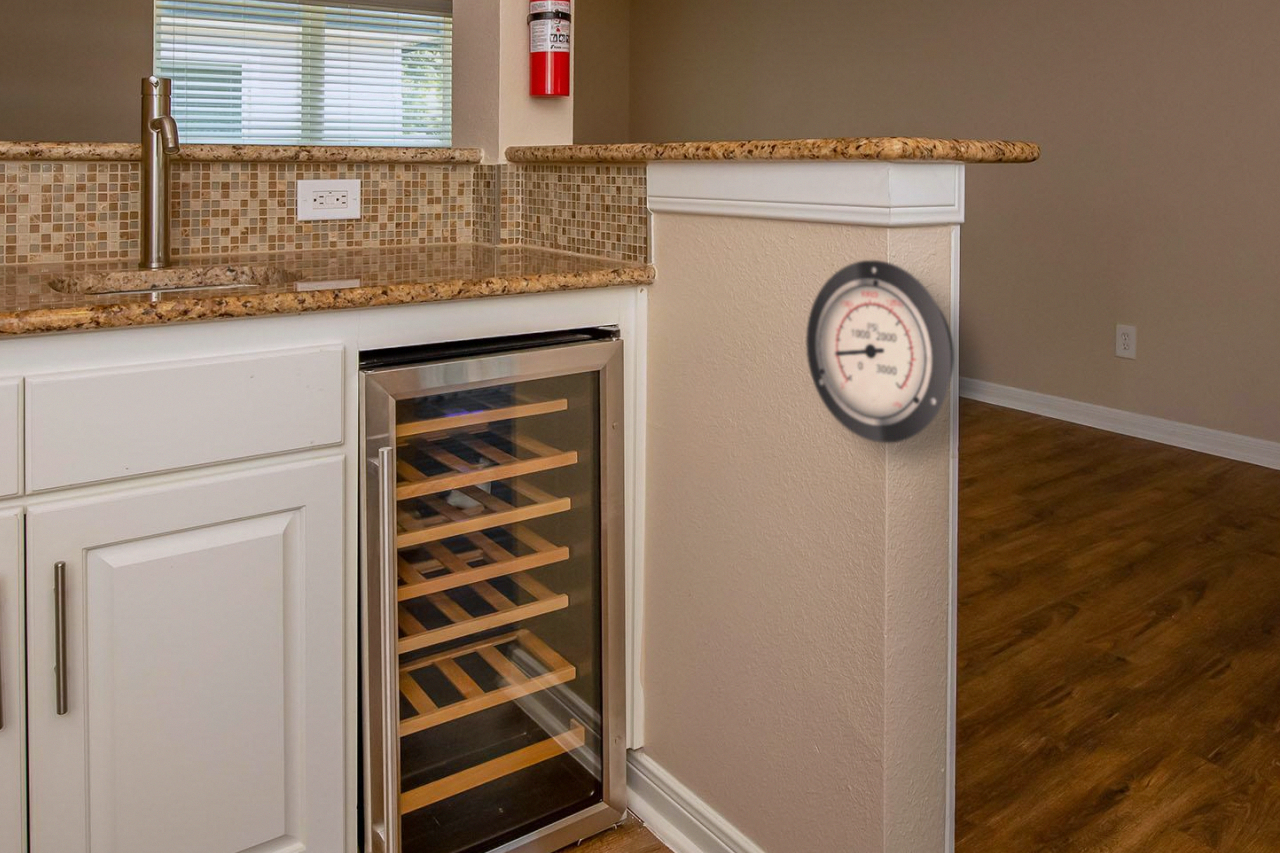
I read 400 psi
